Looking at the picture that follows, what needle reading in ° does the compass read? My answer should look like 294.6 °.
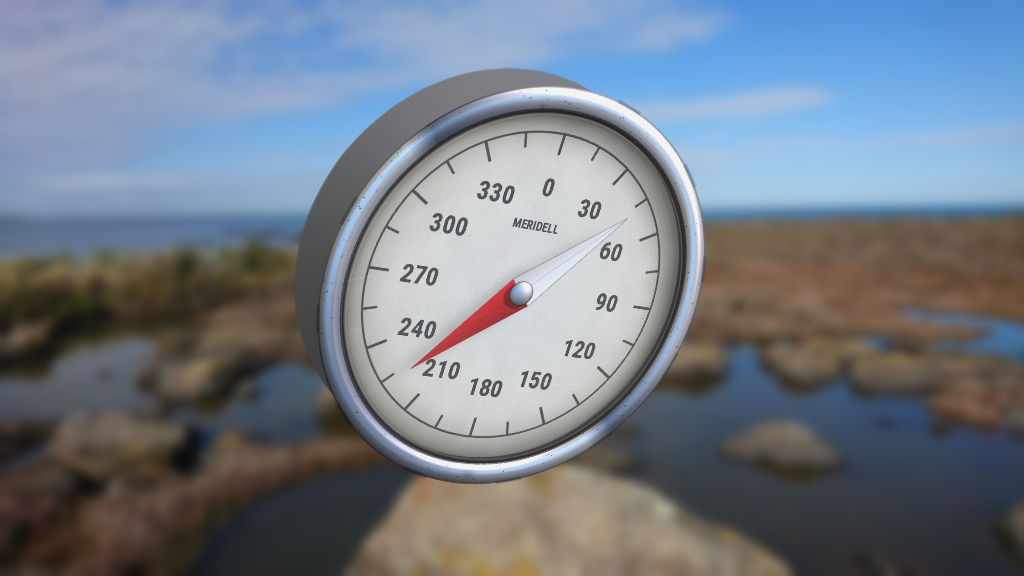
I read 225 °
